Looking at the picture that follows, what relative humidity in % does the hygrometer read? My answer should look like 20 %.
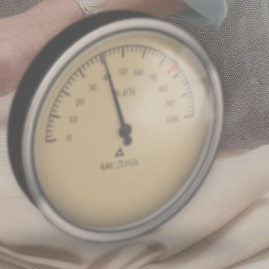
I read 40 %
